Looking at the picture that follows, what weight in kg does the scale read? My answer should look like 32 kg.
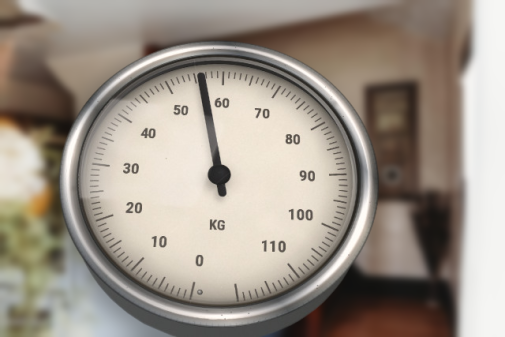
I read 56 kg
